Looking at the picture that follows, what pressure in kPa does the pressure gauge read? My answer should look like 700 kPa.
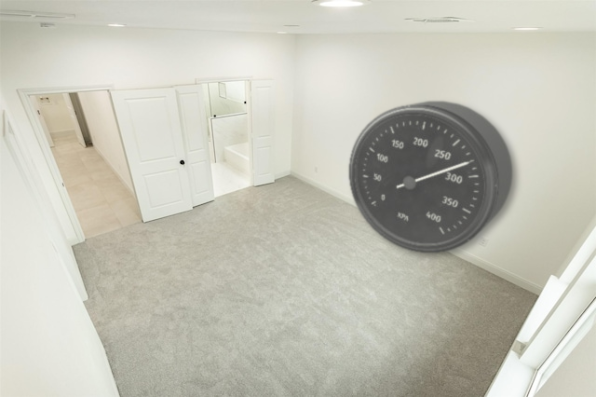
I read 280 kPa
